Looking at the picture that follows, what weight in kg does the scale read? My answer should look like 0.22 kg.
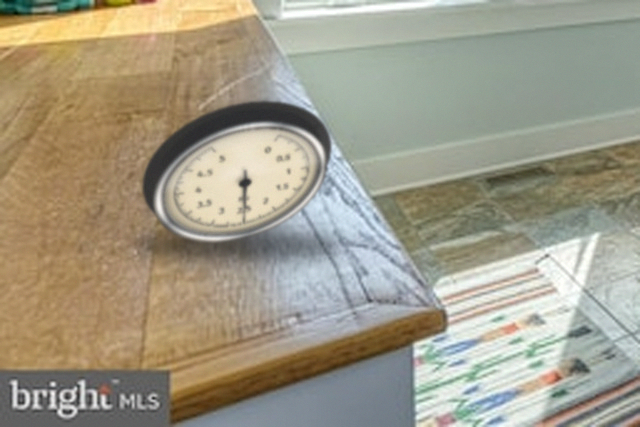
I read 2.5 kg
